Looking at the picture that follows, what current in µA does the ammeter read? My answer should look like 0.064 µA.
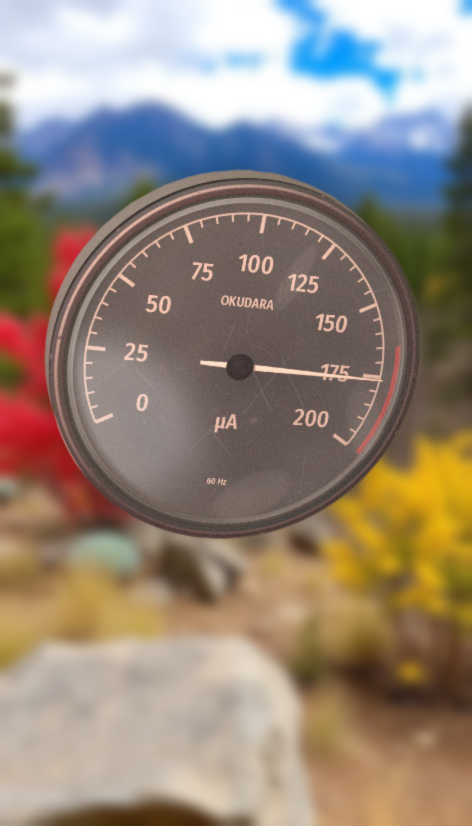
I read 175 µA
